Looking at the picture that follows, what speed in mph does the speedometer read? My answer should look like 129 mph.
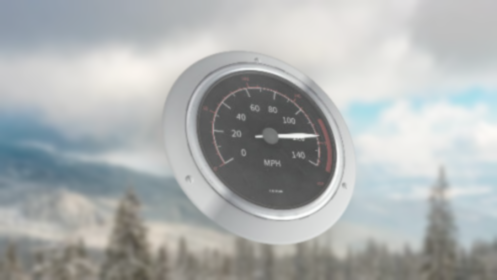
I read 120 mph
